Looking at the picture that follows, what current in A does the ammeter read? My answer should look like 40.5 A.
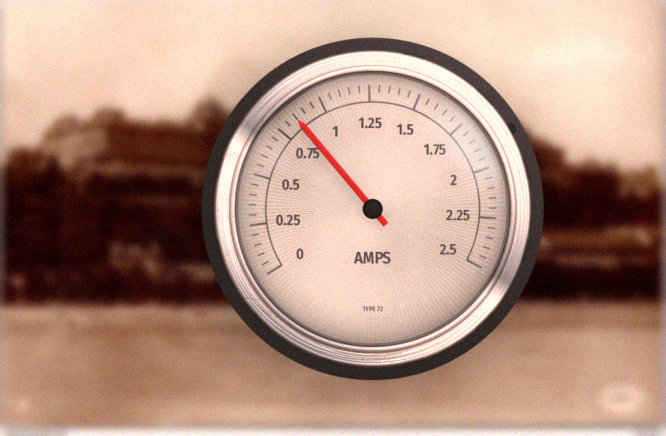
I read 0.85 A
